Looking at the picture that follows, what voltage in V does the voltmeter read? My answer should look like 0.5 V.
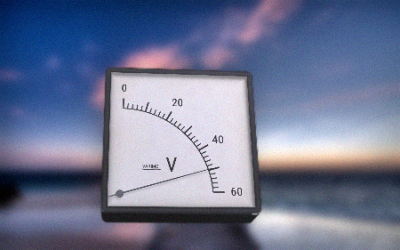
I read 50 V
